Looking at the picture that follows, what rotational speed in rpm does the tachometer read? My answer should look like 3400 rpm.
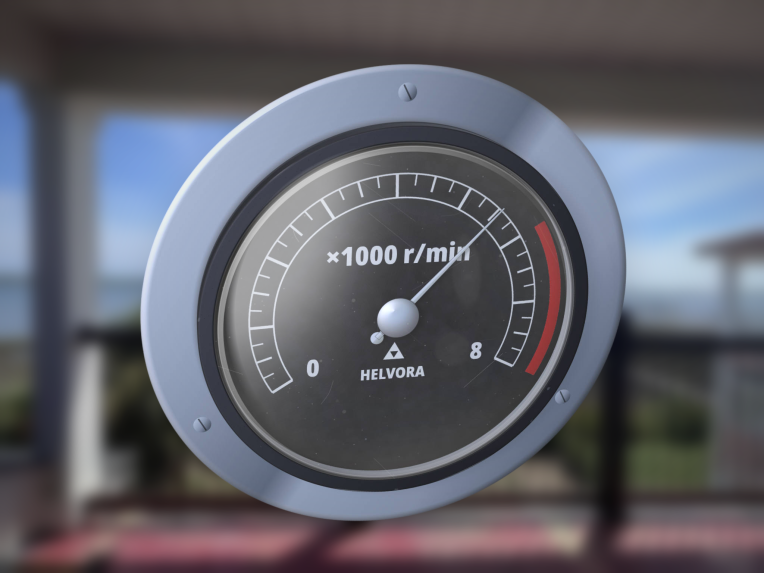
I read 5500 rpm
